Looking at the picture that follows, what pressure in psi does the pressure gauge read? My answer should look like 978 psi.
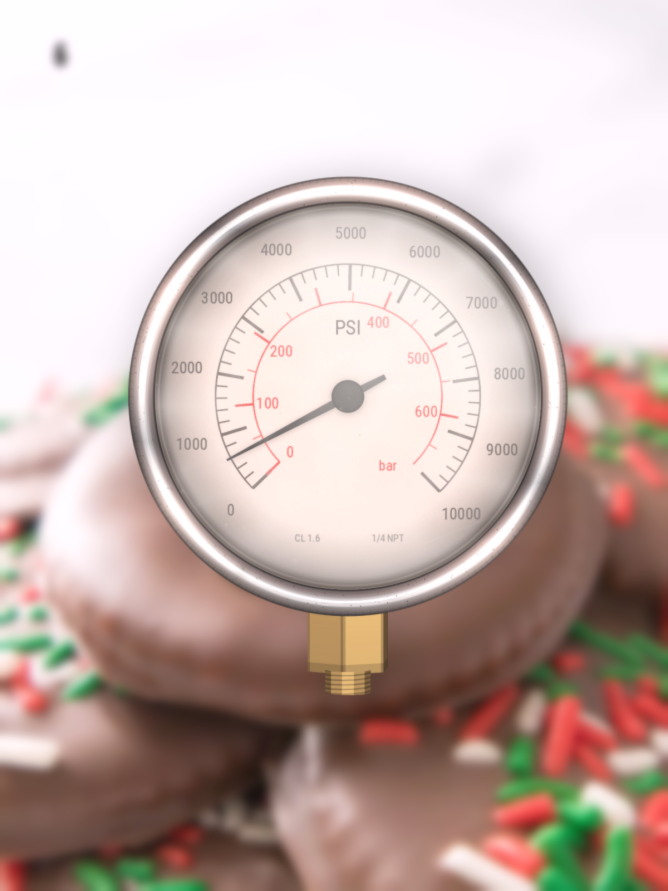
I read 600 psi
